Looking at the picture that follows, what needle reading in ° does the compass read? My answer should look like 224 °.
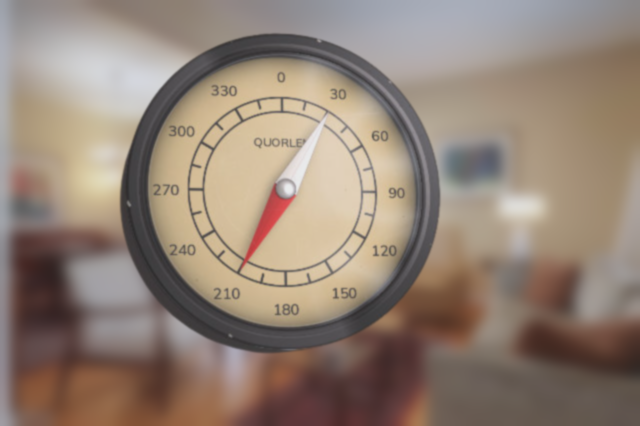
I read 210 °
